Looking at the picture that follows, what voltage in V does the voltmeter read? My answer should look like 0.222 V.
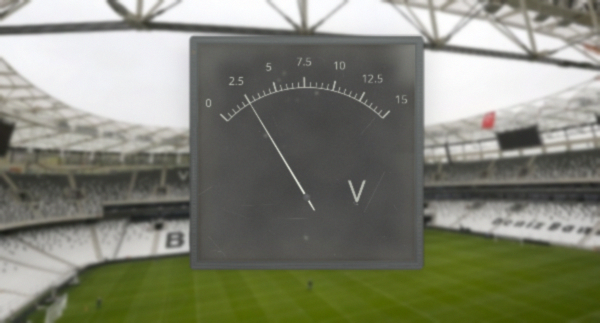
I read 2.5 V
